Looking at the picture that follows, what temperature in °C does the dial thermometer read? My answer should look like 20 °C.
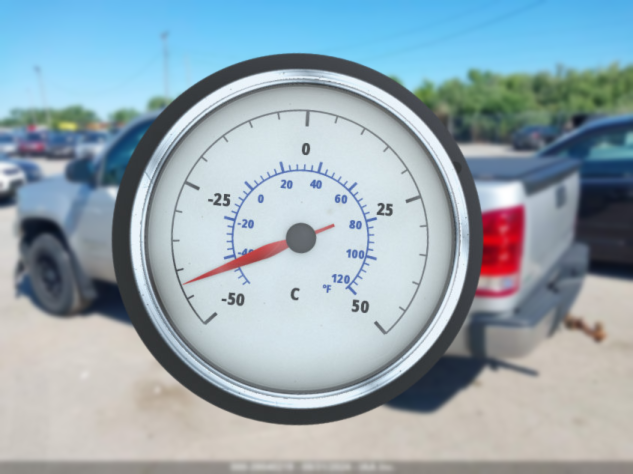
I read -42.5 °C
